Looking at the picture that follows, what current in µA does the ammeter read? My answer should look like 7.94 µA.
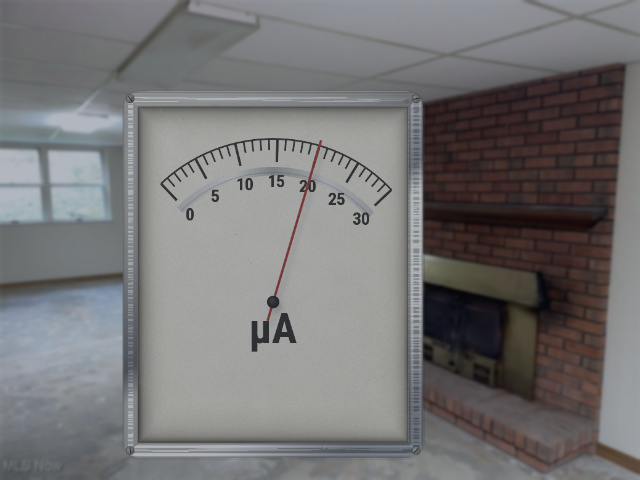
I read 20 µA
